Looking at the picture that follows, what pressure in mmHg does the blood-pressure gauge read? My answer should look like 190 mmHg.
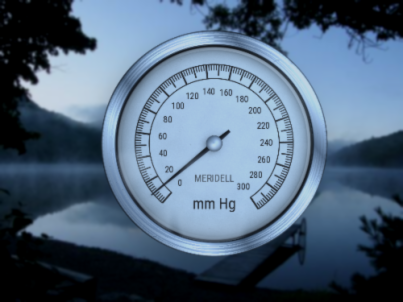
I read 10 mmHg
